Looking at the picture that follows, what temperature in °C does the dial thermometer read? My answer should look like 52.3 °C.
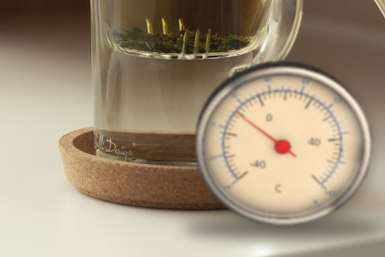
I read -10 °C
